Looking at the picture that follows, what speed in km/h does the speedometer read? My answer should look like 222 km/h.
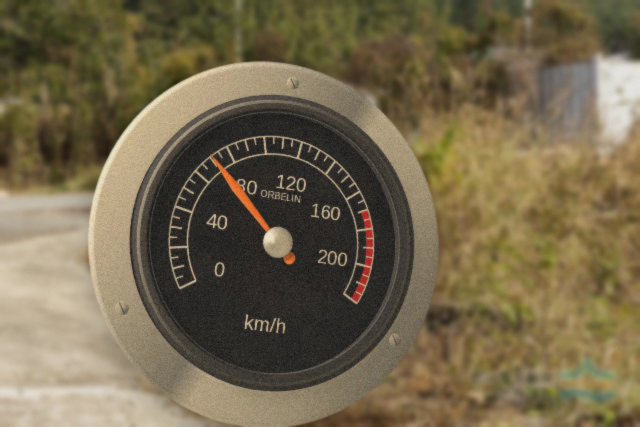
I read 70 km/h
